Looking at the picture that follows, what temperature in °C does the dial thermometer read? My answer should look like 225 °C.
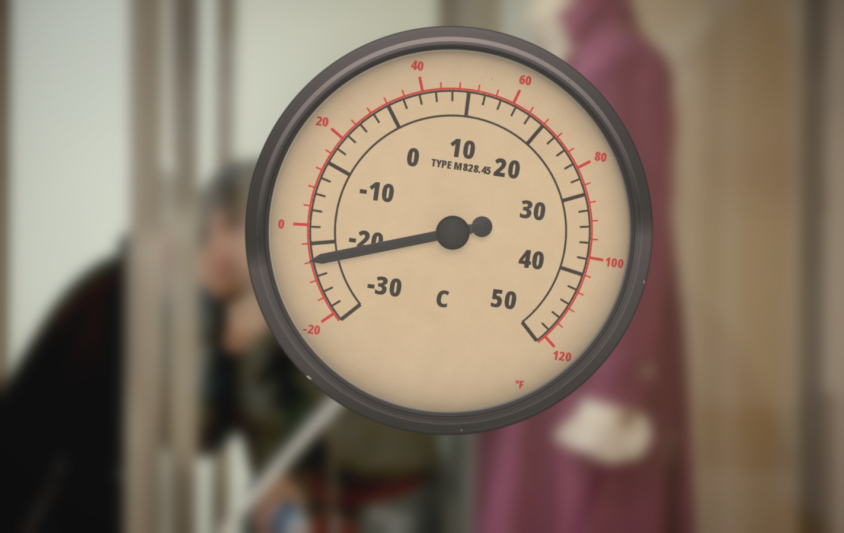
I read -22 °C
